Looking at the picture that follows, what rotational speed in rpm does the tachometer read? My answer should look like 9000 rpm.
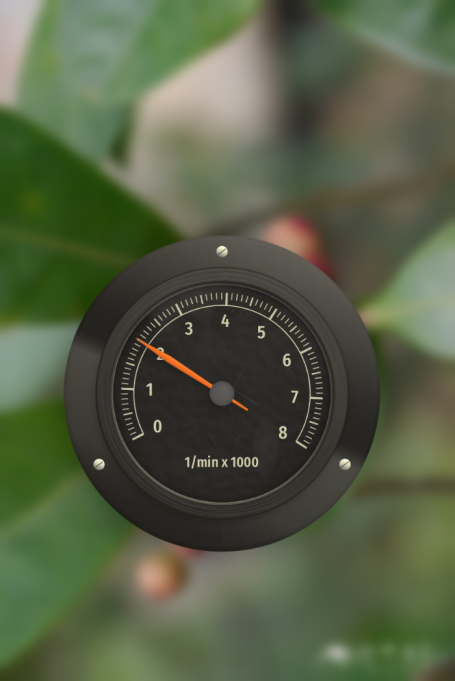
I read 2000 rpm
